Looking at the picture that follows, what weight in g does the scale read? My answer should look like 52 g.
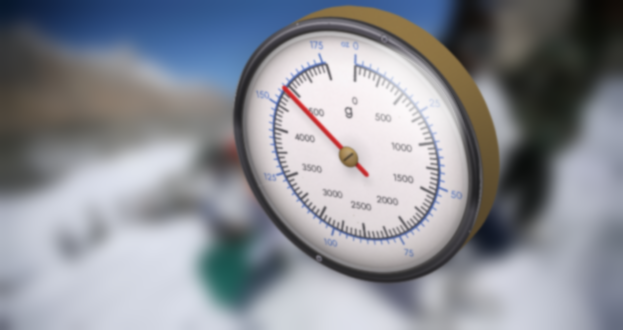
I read 4500 g
